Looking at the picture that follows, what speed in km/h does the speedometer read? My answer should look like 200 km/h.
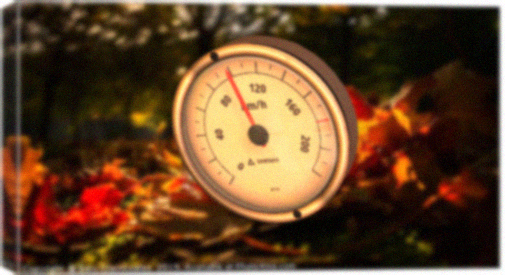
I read 100 km/h
